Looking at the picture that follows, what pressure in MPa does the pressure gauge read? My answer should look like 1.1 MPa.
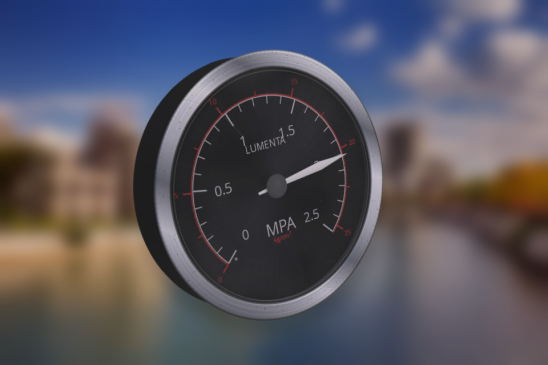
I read 2 MPa
